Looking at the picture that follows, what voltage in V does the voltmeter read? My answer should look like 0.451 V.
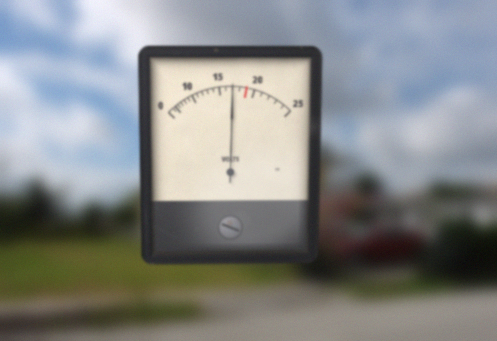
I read 17 V
